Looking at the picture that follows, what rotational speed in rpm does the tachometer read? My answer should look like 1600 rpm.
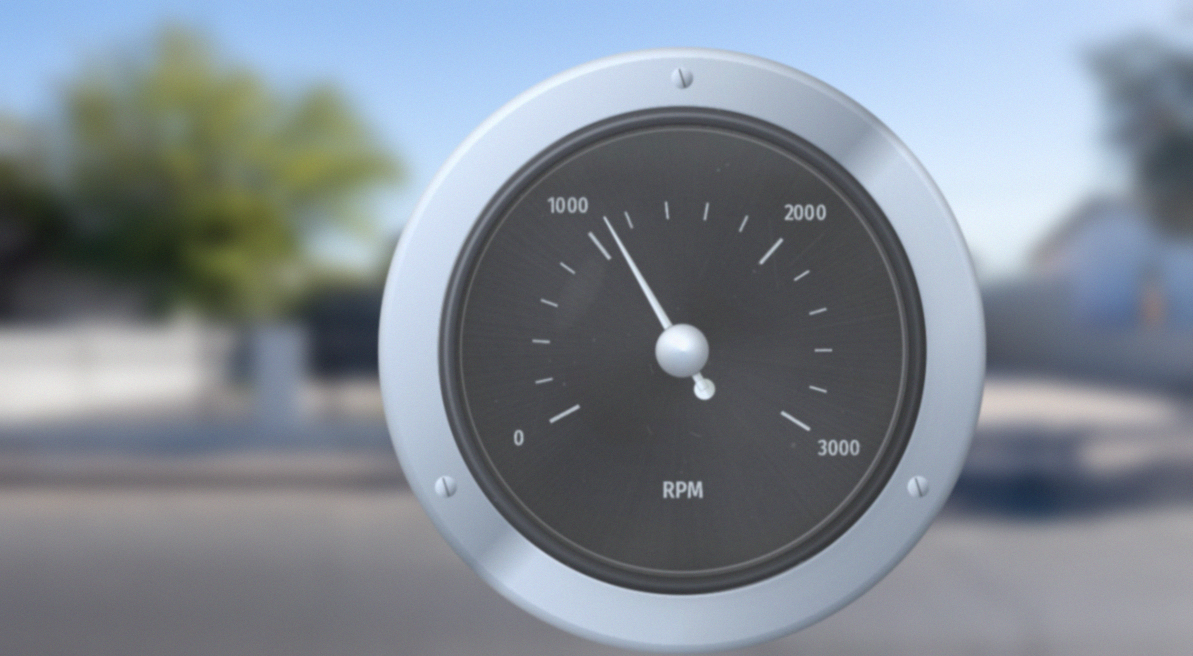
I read 1100 rpm
